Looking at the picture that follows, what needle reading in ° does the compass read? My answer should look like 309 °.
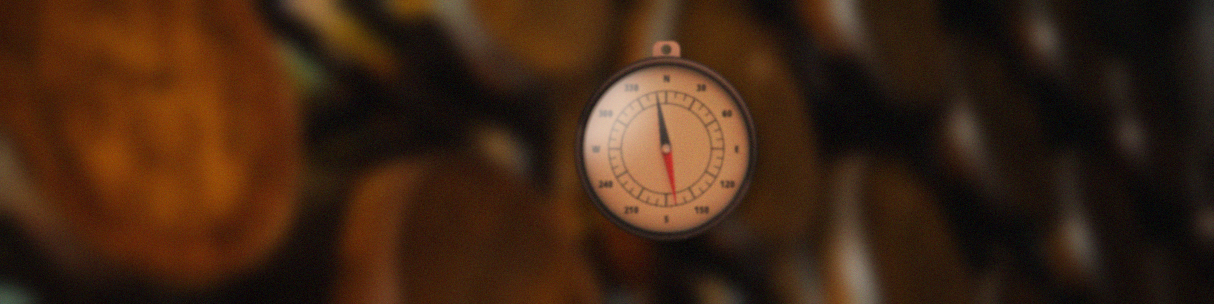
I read 170 °
